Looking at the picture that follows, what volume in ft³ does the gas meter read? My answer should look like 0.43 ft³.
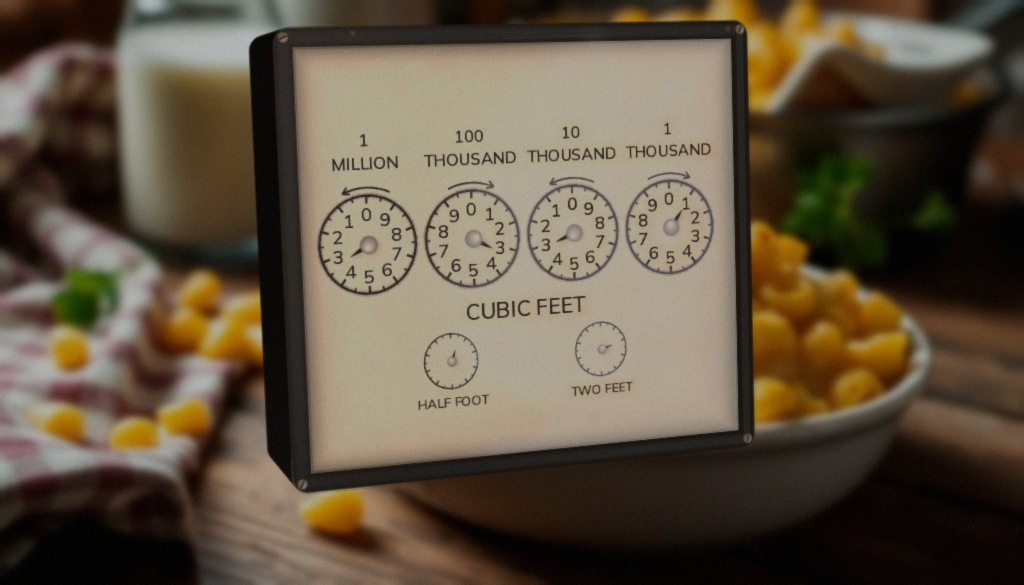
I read 333100 ft³
